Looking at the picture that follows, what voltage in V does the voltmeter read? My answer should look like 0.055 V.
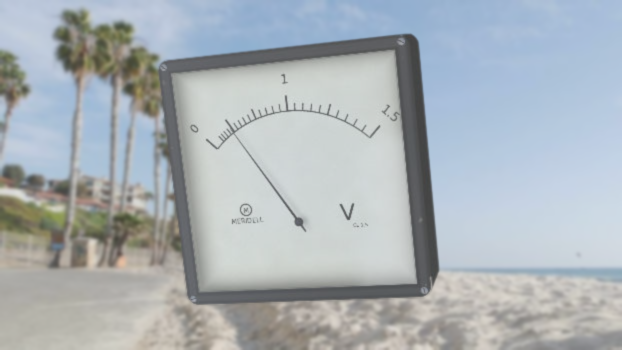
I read 0.5 V
